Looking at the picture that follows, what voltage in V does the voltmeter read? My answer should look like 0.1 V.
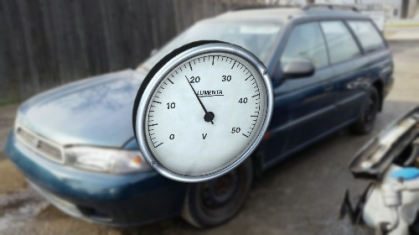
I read 18 V
